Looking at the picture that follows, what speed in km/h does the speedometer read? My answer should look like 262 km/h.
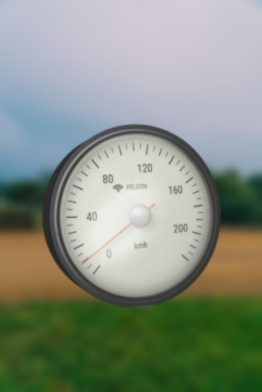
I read 10 km/h
